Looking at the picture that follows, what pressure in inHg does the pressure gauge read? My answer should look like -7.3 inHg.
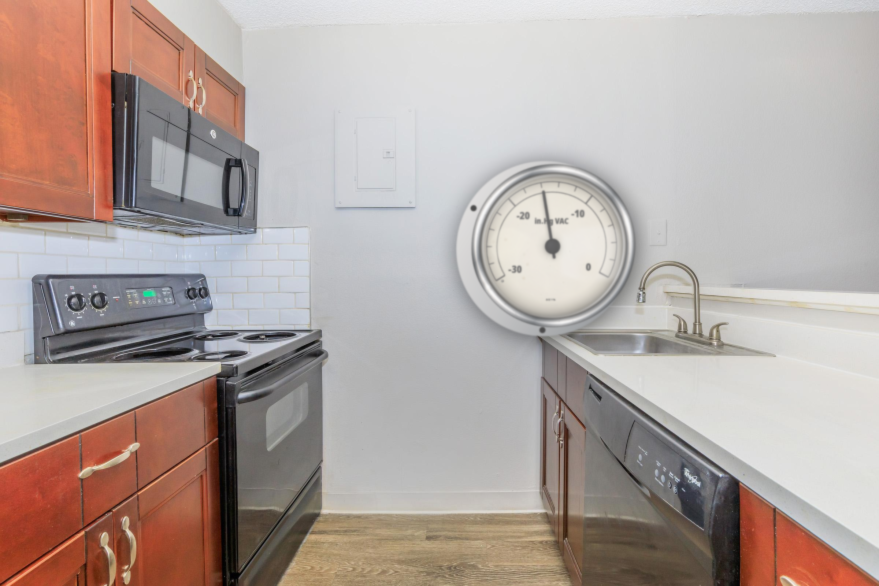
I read -16 inHg
